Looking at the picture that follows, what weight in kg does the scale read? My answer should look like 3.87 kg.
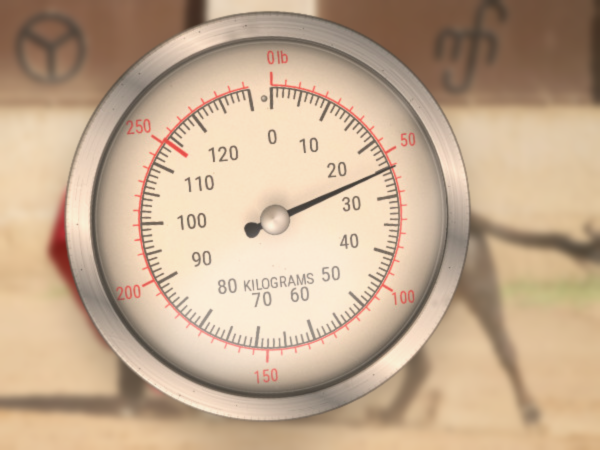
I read 25 kg
